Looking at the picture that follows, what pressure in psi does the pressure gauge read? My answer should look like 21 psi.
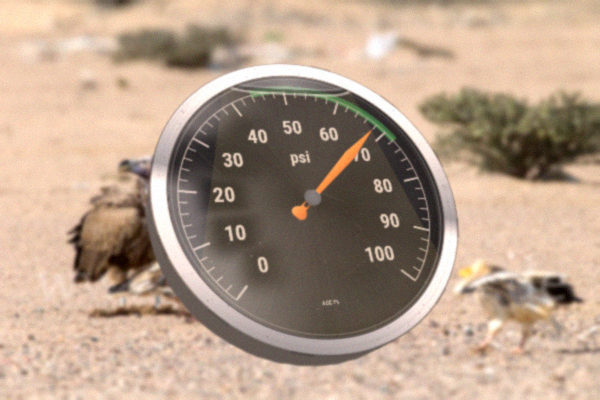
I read 68 psi
